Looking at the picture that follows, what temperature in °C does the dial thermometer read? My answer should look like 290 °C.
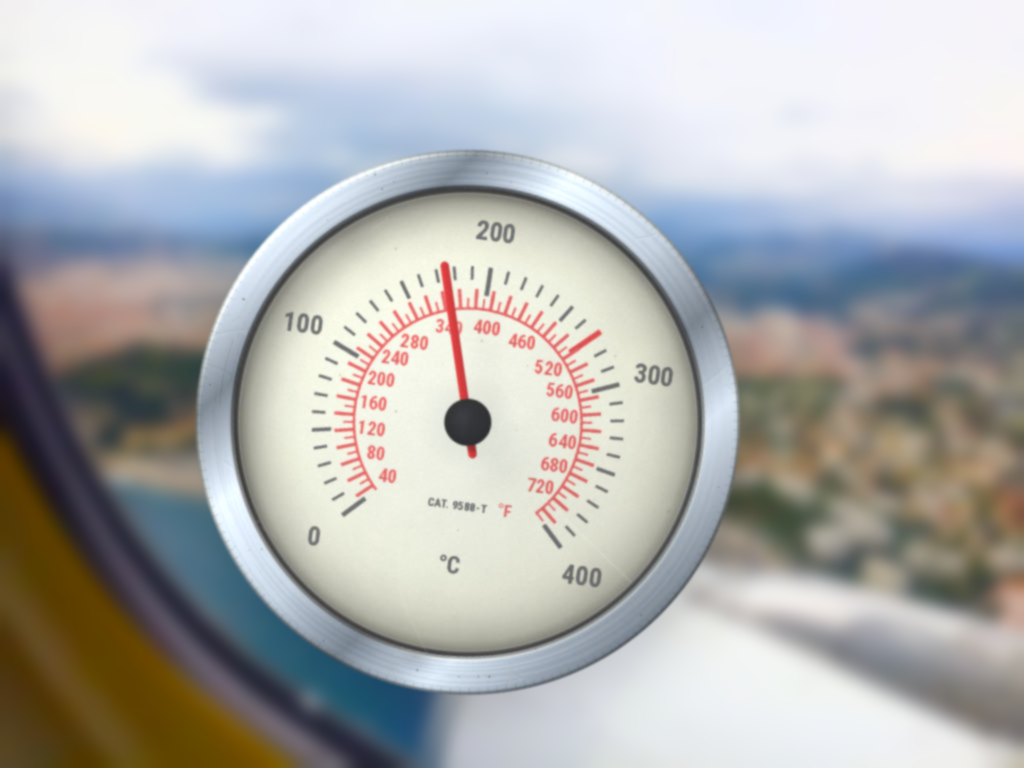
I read 175 °C
